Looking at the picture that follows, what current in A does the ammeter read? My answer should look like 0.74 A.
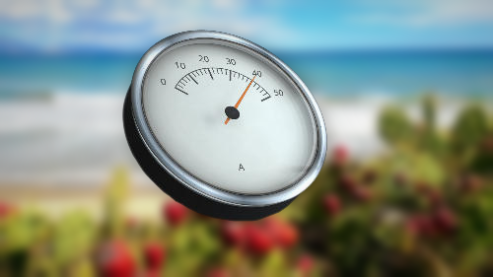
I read 40 A
